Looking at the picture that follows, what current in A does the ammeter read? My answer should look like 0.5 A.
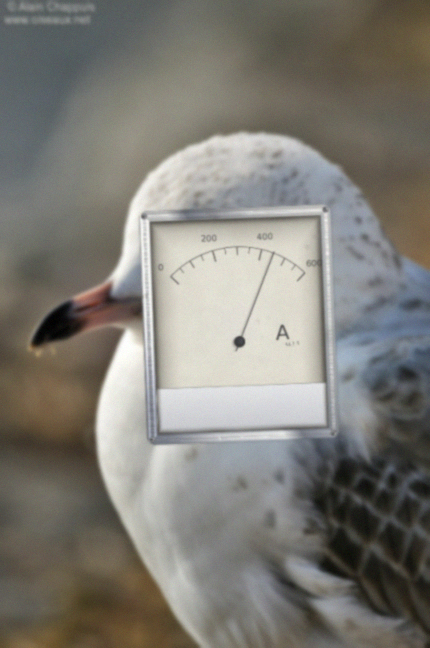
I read 450 A
